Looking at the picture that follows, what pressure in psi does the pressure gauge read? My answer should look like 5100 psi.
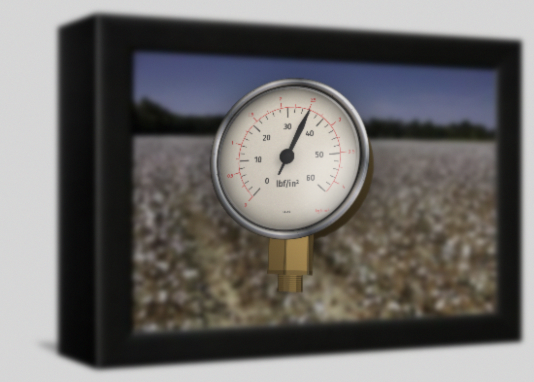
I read 36 psi
